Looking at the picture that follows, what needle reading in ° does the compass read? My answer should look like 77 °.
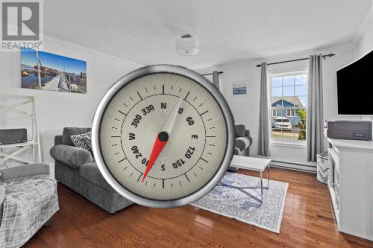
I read 205 °
